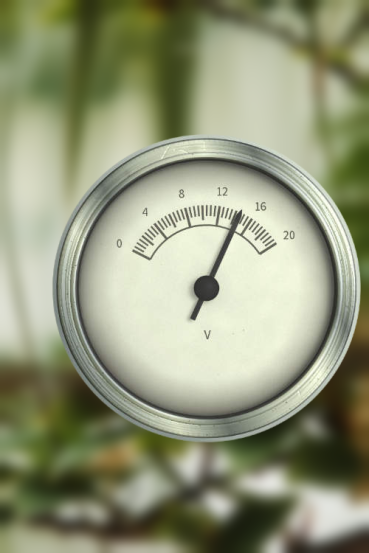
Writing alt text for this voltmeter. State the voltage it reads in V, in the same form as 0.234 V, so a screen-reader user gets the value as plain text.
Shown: 14.5 V
